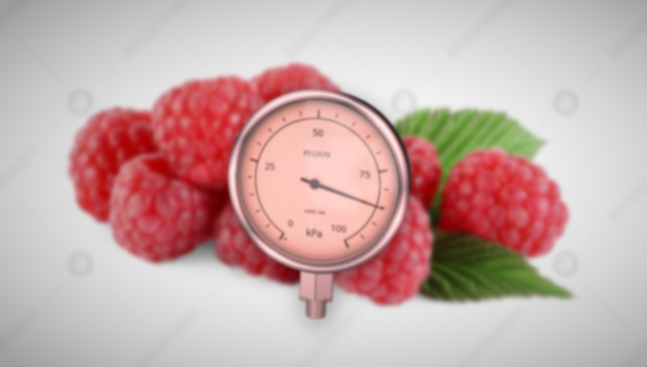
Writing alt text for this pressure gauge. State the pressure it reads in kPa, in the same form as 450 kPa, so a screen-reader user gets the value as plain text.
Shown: 85 kPa
